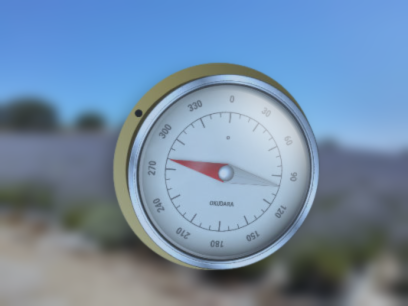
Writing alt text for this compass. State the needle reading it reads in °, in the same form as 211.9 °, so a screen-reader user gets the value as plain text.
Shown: 280 °
